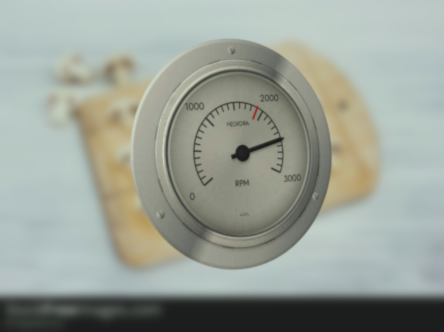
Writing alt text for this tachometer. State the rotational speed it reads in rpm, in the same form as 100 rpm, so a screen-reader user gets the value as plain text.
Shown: 2500 rpm
